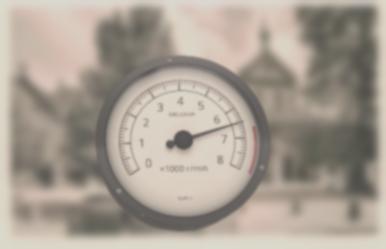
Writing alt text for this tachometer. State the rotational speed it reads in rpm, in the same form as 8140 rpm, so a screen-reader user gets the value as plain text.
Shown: 6500 rpm
